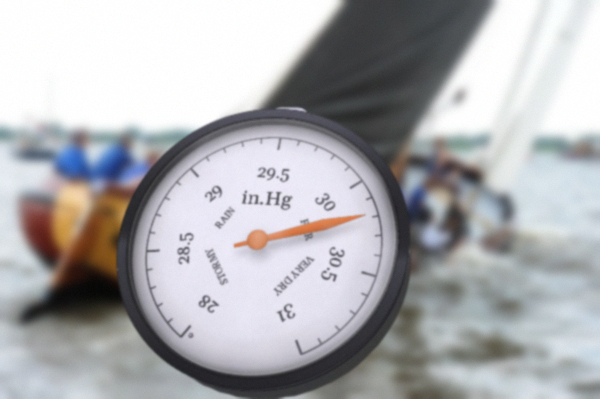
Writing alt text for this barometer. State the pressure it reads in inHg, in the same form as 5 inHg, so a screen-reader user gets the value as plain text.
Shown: 30.2 inHg
